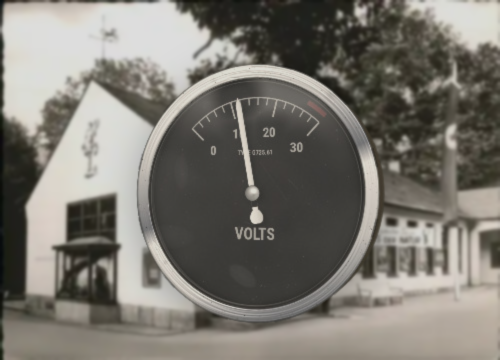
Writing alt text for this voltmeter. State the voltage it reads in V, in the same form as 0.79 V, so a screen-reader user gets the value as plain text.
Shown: 12 V
